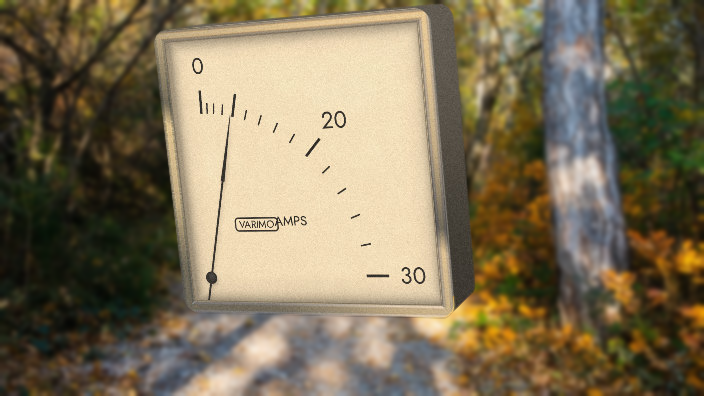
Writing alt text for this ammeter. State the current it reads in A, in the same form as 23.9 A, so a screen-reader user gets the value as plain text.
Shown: 10 A
